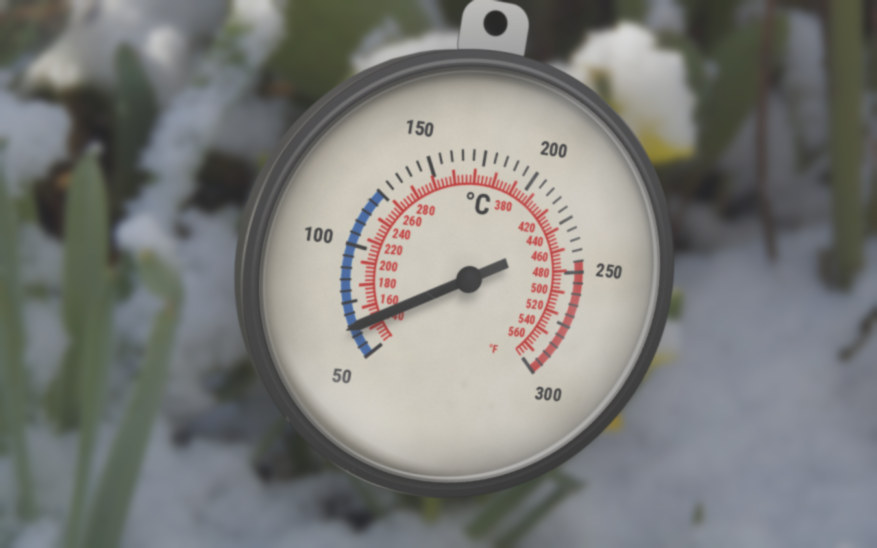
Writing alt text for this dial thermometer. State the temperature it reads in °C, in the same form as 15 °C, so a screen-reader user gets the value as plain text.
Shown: 65 °C
